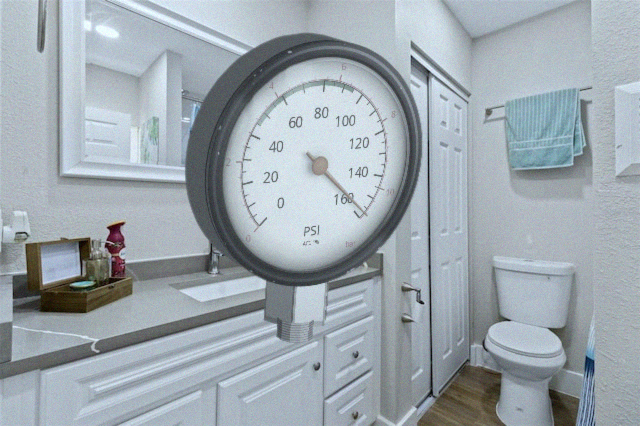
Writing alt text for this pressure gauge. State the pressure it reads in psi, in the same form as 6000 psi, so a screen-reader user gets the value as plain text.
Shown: 157.5 psi
